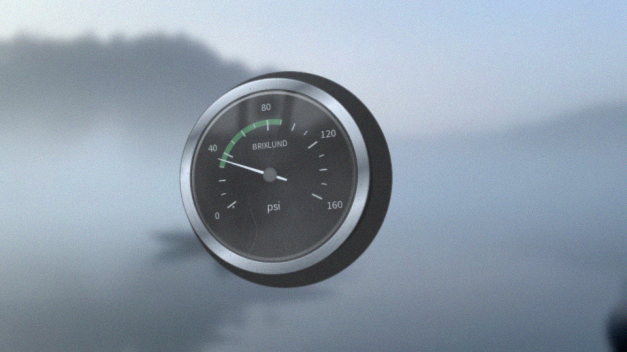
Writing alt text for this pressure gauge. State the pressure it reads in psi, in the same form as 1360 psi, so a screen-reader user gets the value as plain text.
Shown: 35 psi
